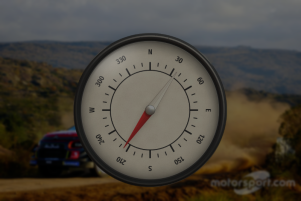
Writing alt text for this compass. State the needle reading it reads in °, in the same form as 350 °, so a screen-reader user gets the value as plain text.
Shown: 215 °
